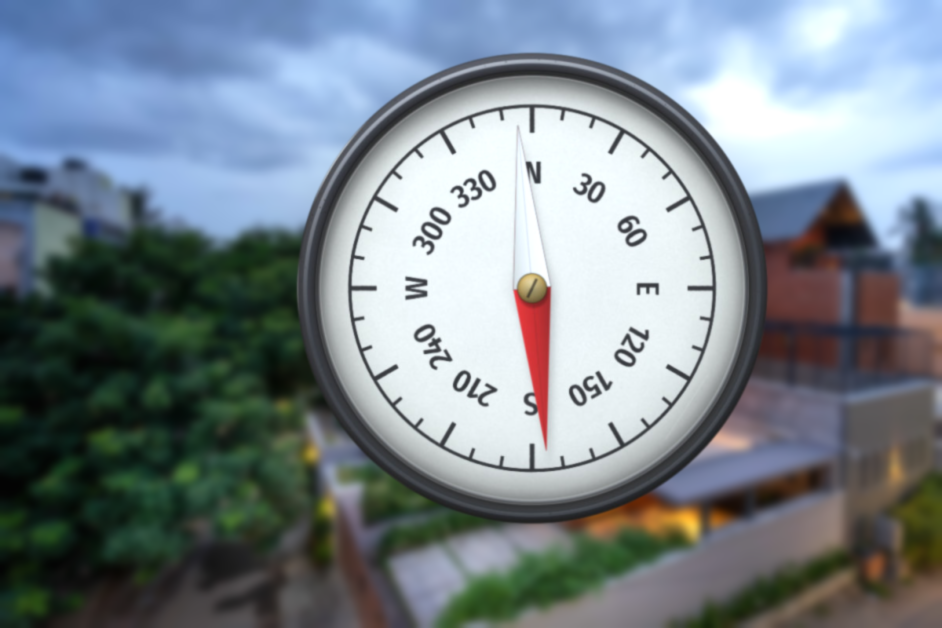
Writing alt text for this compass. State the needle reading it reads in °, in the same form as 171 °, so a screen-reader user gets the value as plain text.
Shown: 175 °
